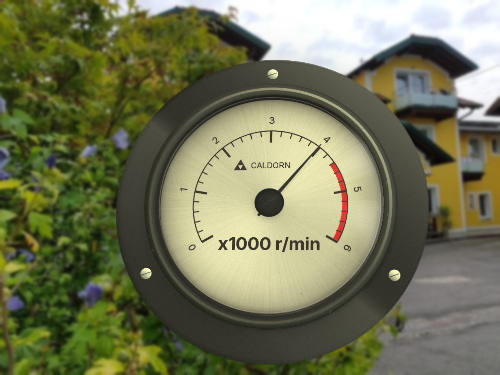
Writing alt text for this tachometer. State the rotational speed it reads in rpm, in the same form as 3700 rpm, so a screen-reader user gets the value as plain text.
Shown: 4000 rpm
